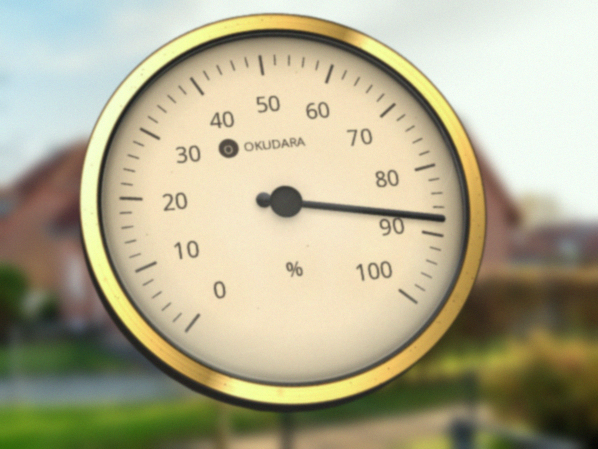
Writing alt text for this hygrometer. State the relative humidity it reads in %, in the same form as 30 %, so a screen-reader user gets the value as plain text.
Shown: 88 %
